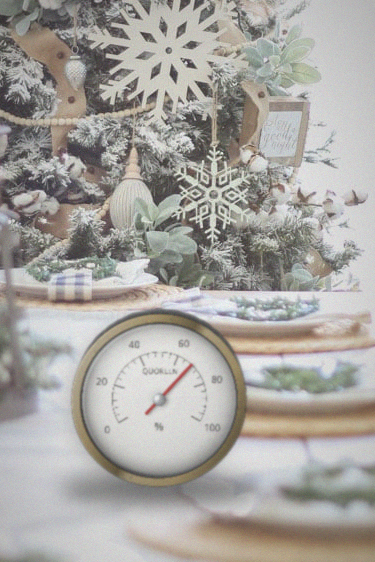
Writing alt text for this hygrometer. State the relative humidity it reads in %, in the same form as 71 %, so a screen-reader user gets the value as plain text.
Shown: 68 %
